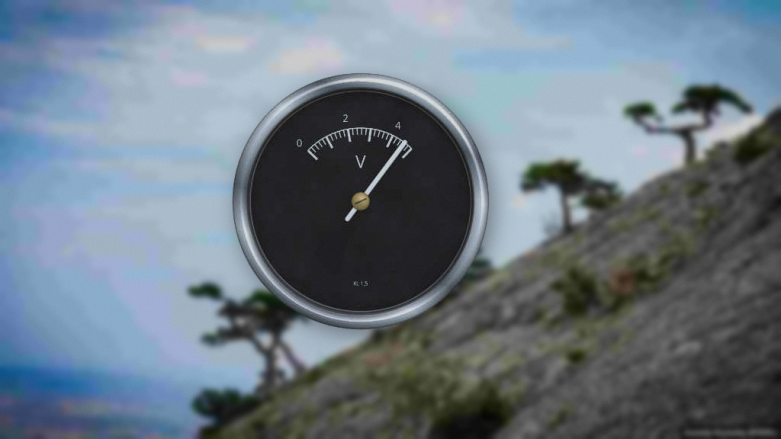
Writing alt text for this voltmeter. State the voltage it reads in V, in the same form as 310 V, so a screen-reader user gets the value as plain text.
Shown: 4.6 V
